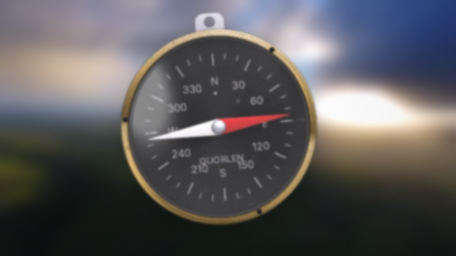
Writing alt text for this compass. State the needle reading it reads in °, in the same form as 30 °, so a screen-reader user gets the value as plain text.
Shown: 85 °
